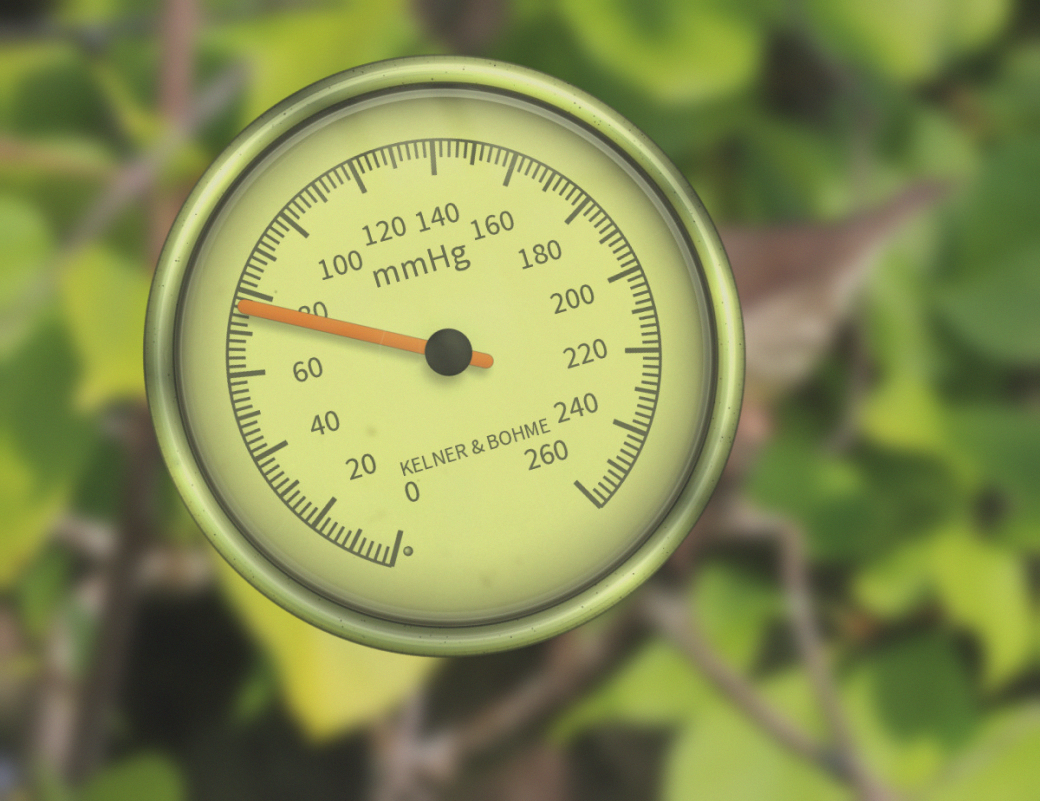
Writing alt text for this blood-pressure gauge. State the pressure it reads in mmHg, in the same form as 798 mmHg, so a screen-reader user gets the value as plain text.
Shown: 76 mmHg
